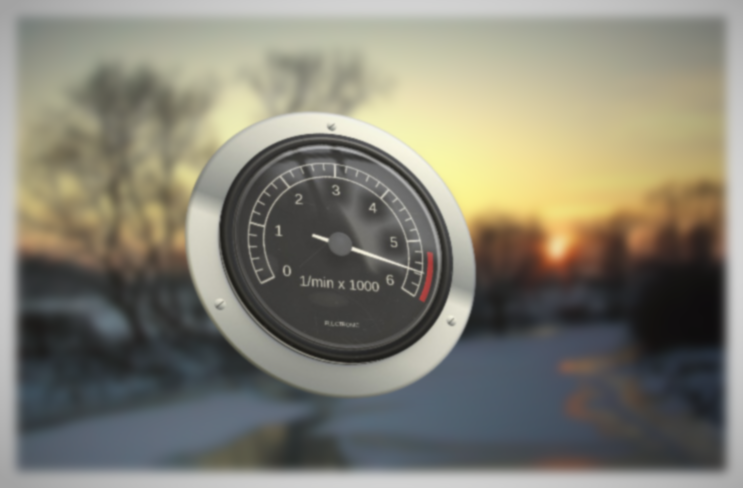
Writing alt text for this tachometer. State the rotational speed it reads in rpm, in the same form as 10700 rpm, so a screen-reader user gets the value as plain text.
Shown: 5600 rpm
